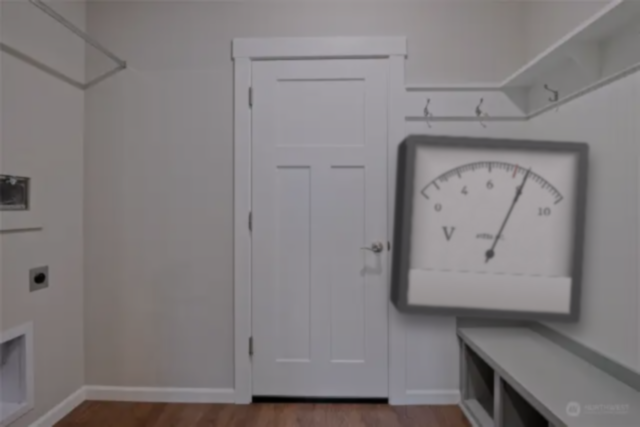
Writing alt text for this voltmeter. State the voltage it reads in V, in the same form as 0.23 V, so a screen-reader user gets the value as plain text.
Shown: 8 V
